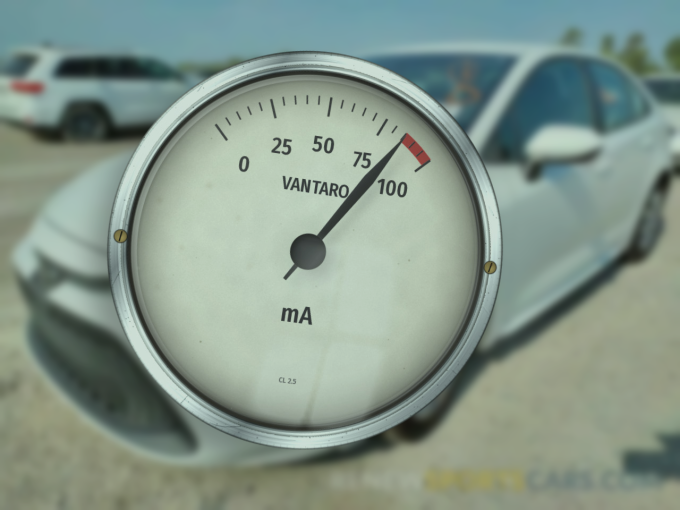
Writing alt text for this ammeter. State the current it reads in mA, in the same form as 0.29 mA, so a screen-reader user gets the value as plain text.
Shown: 85 mA
